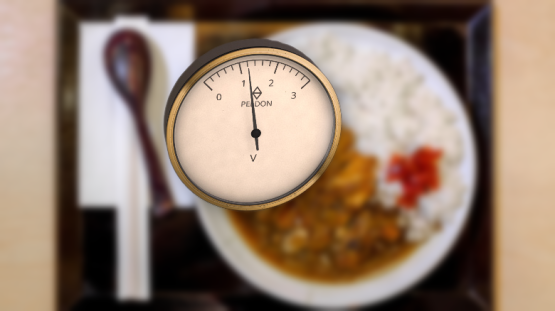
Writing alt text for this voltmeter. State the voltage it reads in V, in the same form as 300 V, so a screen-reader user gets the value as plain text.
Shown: 1.2 V
